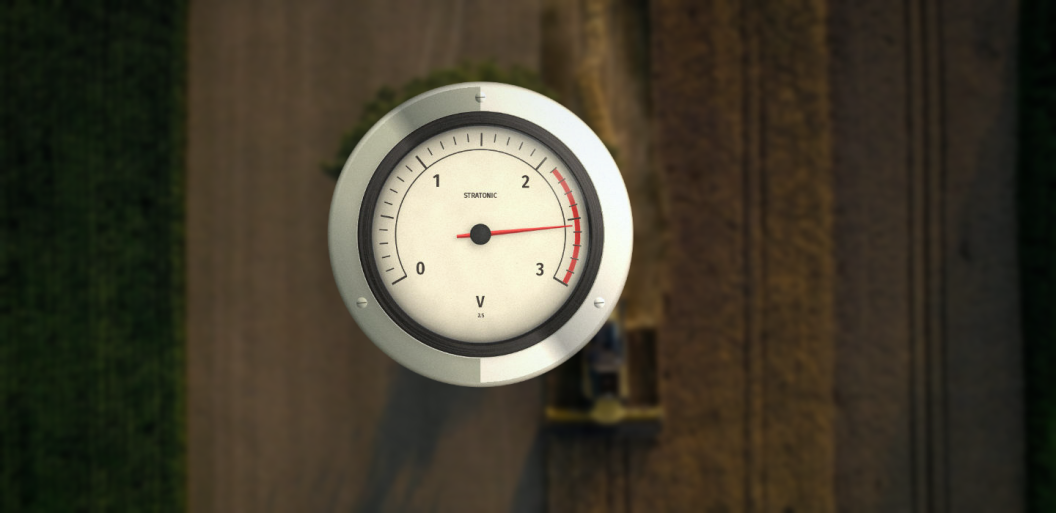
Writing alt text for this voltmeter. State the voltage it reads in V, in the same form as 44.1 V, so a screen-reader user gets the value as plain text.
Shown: 2.55 V
